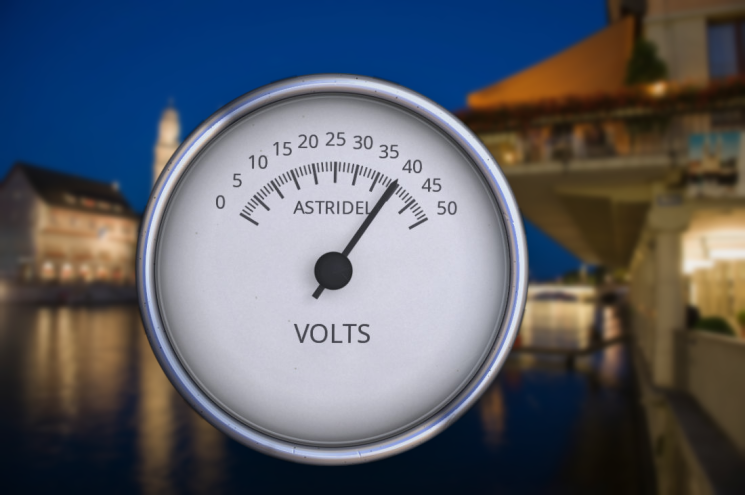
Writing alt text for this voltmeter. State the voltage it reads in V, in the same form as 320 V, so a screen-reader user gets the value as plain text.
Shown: 39 V
